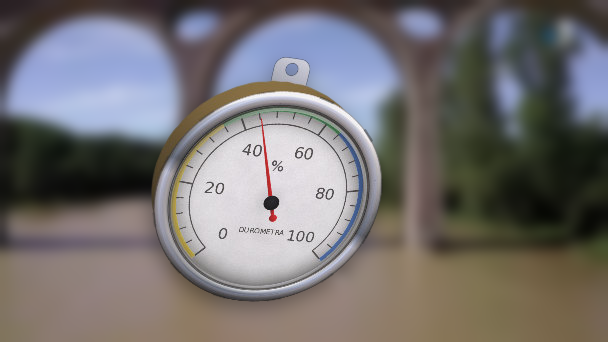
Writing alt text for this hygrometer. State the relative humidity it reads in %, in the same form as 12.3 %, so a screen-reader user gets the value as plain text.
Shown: 44 %
